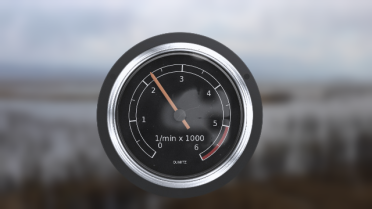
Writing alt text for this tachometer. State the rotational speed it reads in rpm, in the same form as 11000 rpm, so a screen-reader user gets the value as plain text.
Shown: 2250 rpm
